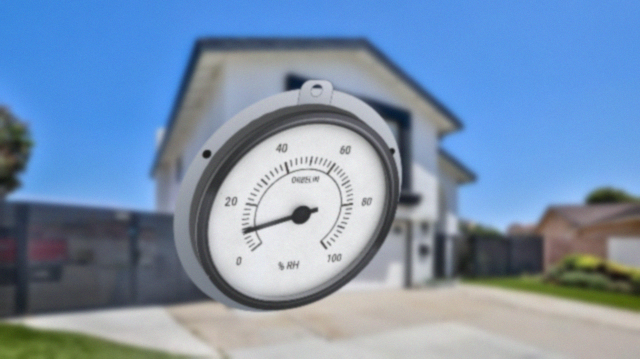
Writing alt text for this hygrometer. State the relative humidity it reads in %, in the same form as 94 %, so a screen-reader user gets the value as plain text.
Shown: 10 %
